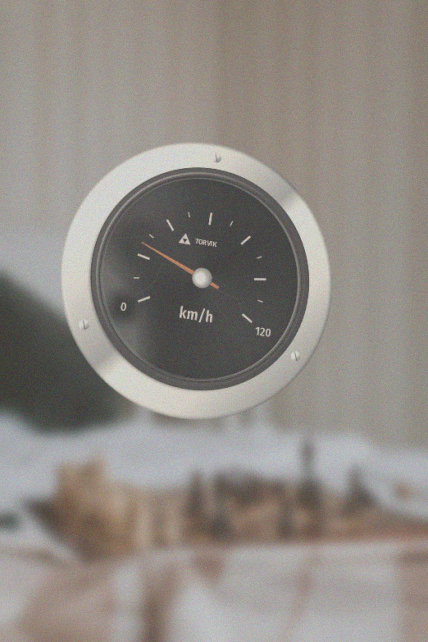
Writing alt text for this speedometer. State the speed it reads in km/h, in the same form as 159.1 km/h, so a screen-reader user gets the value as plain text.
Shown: 25 km/h
